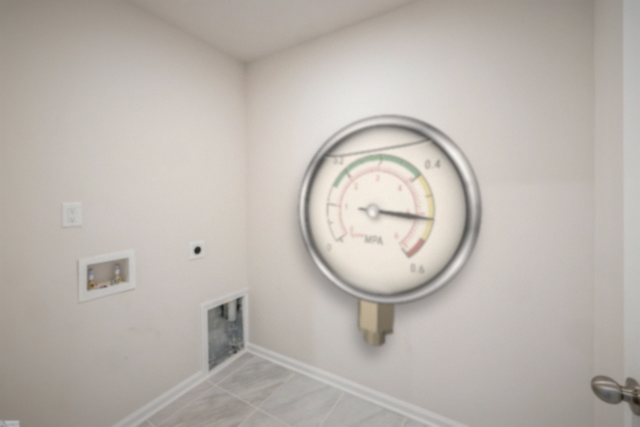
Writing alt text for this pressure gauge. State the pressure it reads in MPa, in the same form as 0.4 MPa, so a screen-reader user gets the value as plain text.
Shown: 0.5 MPa
